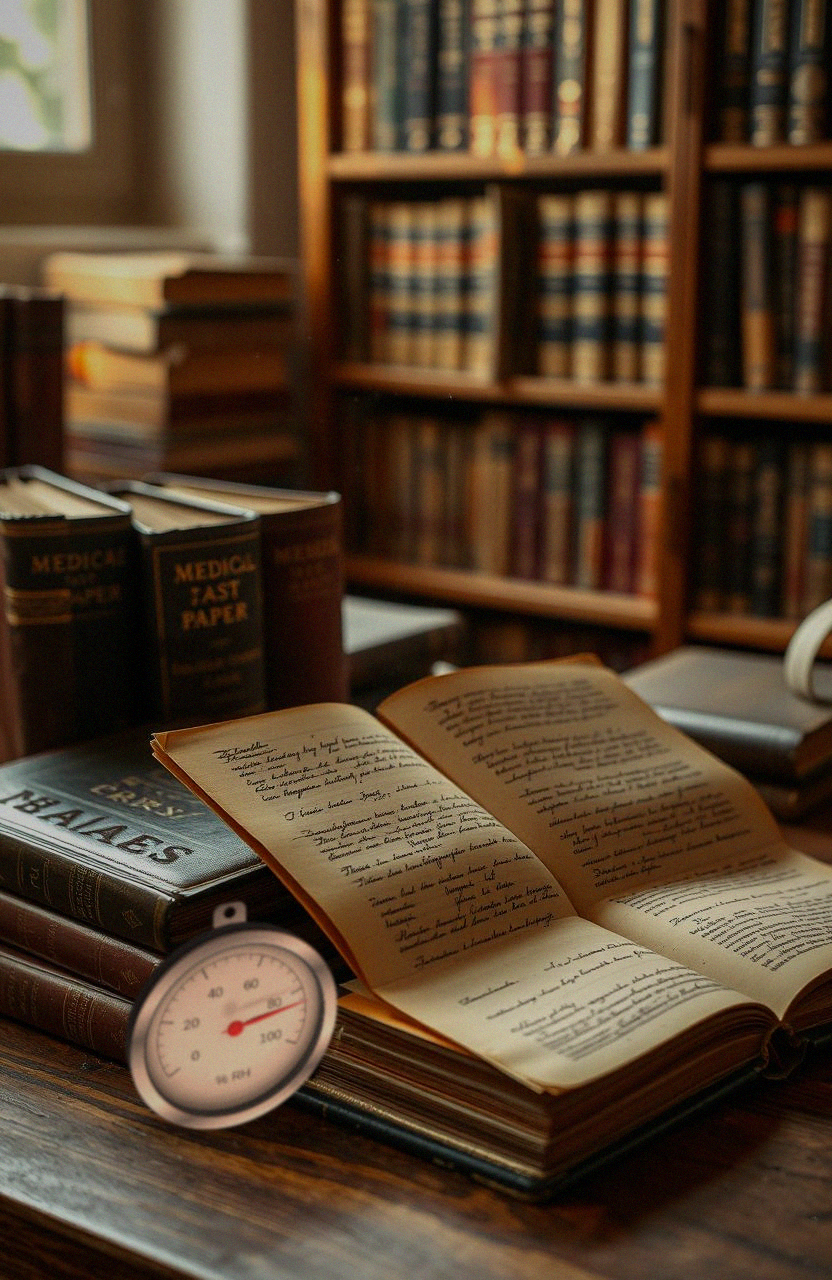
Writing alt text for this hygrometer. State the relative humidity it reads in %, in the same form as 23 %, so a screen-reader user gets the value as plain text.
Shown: 84 %
